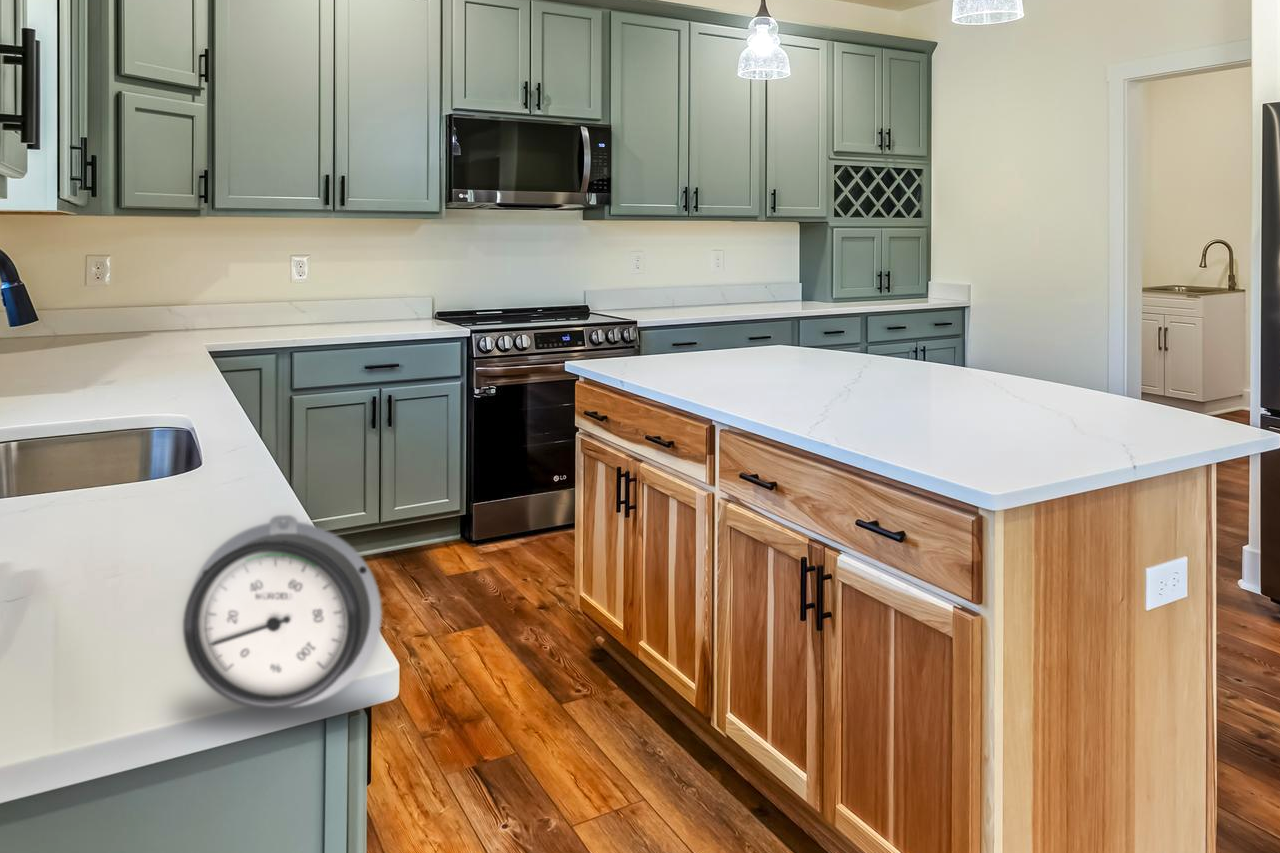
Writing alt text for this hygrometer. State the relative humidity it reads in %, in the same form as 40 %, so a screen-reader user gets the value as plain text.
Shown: 10 %
